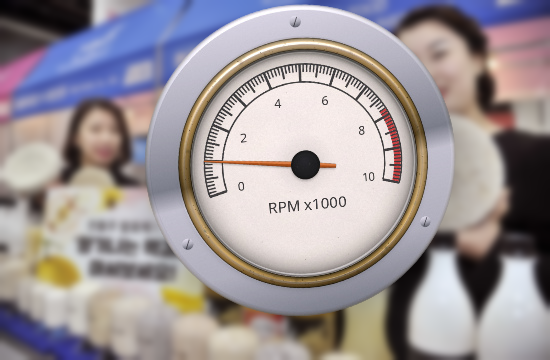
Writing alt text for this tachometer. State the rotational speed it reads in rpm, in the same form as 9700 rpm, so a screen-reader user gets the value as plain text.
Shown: 1000 rpm
